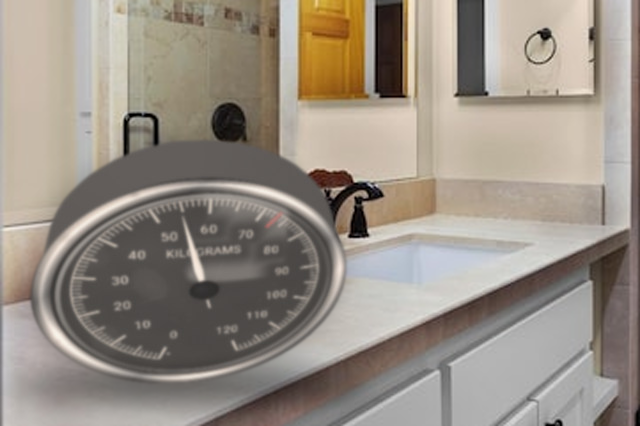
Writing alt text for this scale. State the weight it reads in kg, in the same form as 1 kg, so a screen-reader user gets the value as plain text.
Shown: 55 kg
